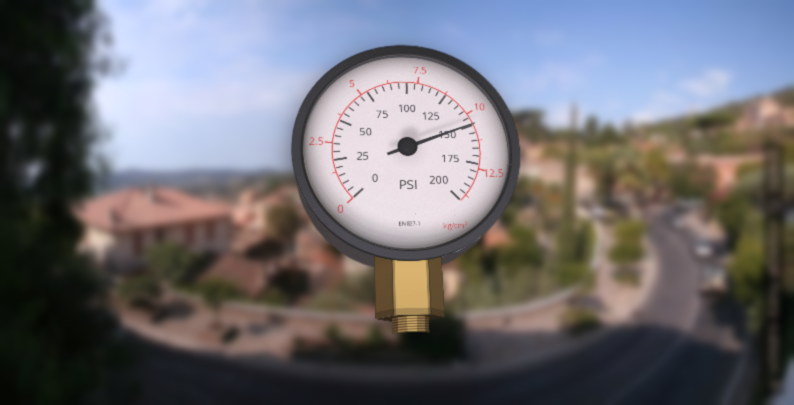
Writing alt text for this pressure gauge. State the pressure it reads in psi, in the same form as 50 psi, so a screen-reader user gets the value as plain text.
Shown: 150 psi
